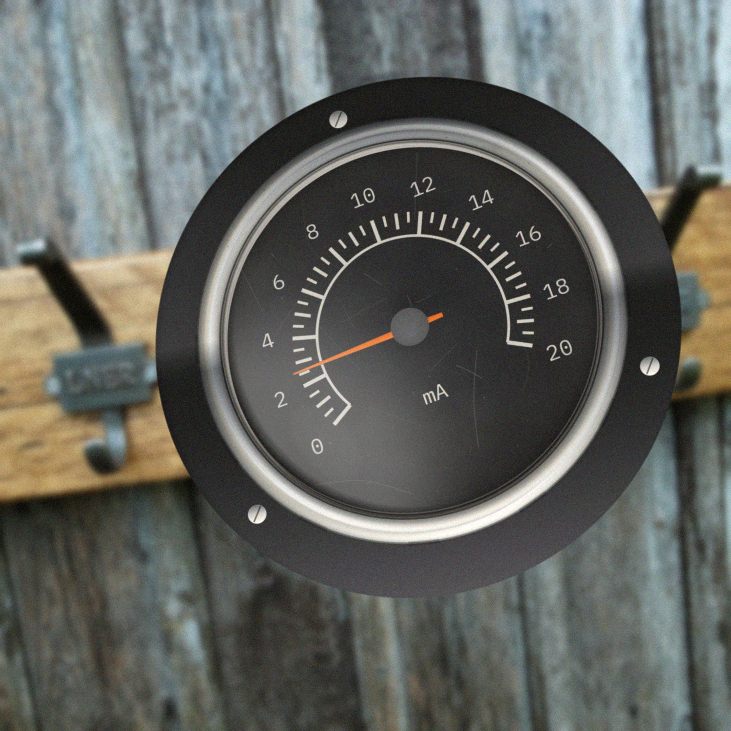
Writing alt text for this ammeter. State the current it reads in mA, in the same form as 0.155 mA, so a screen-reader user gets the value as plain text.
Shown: 2.5 mA
